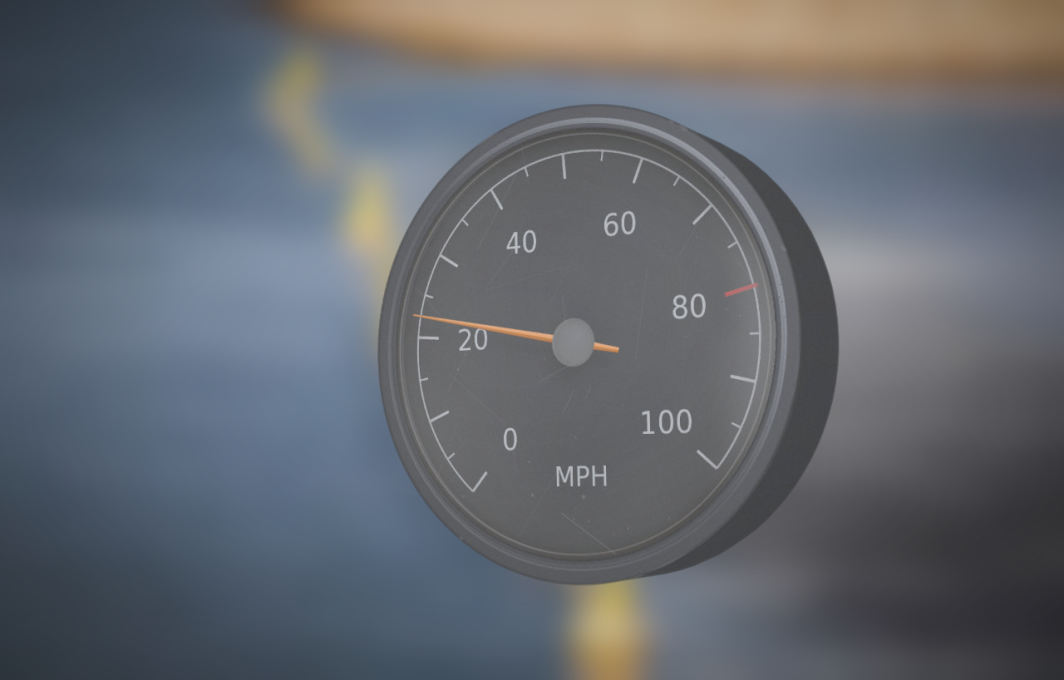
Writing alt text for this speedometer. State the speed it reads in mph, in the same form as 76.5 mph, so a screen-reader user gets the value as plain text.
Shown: 22.5 mph
